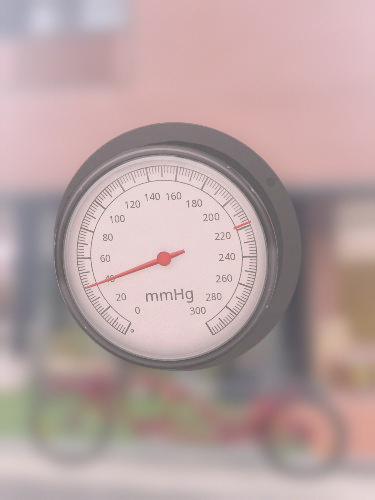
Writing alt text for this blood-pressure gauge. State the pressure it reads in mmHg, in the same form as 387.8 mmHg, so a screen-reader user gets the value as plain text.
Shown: 40 mmHg
